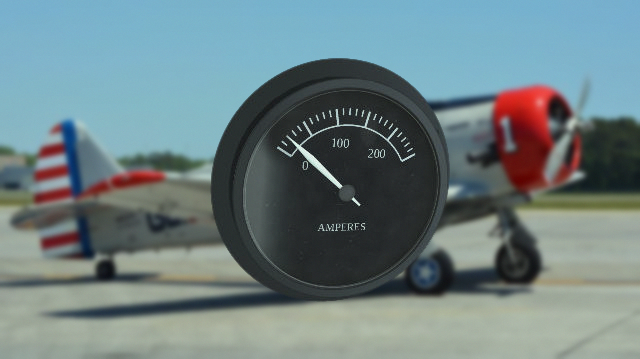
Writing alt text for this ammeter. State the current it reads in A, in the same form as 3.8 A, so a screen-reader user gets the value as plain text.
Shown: 20 A
